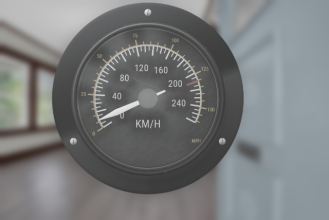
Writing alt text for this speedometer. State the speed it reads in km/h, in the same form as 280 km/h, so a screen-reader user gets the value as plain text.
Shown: 10 km/h
